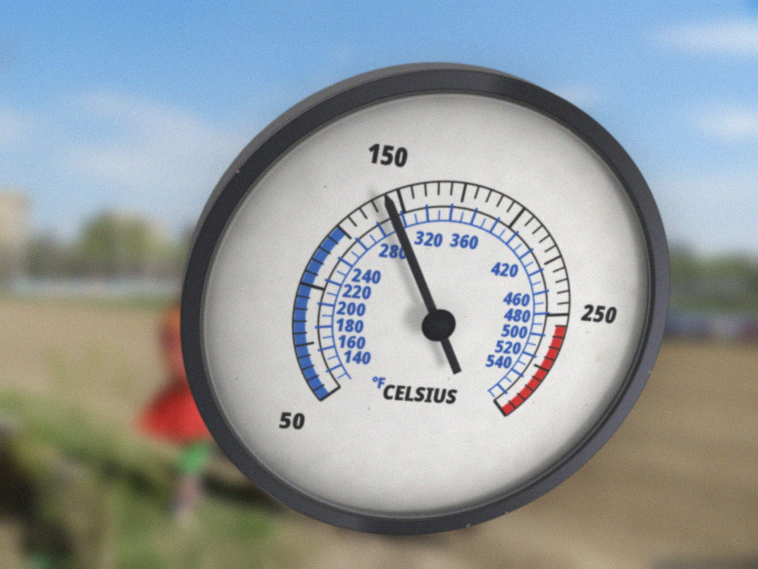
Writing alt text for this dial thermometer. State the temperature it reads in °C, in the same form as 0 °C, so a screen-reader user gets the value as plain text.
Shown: 145 °C
